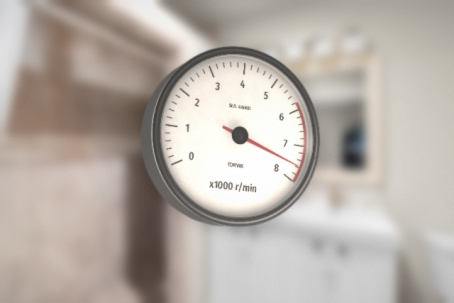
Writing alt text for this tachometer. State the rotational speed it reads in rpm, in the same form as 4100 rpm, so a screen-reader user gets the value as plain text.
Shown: 7600 rpm
